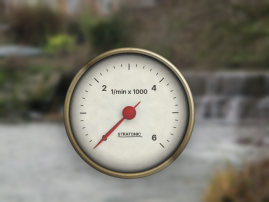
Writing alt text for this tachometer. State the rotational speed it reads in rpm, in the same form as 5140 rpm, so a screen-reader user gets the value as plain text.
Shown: 0 rpm
